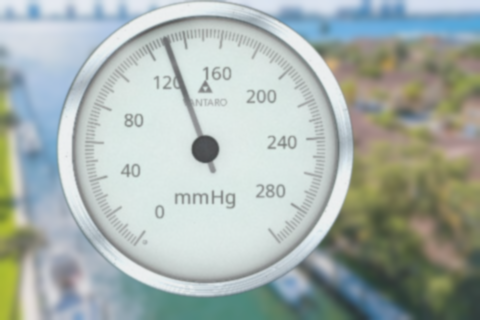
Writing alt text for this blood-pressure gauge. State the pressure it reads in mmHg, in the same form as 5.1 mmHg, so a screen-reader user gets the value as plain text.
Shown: 130 mmHg
